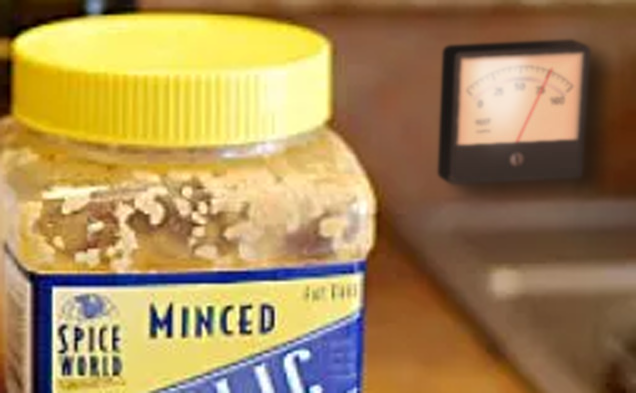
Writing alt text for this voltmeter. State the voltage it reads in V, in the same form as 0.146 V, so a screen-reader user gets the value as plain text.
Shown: 75 V
